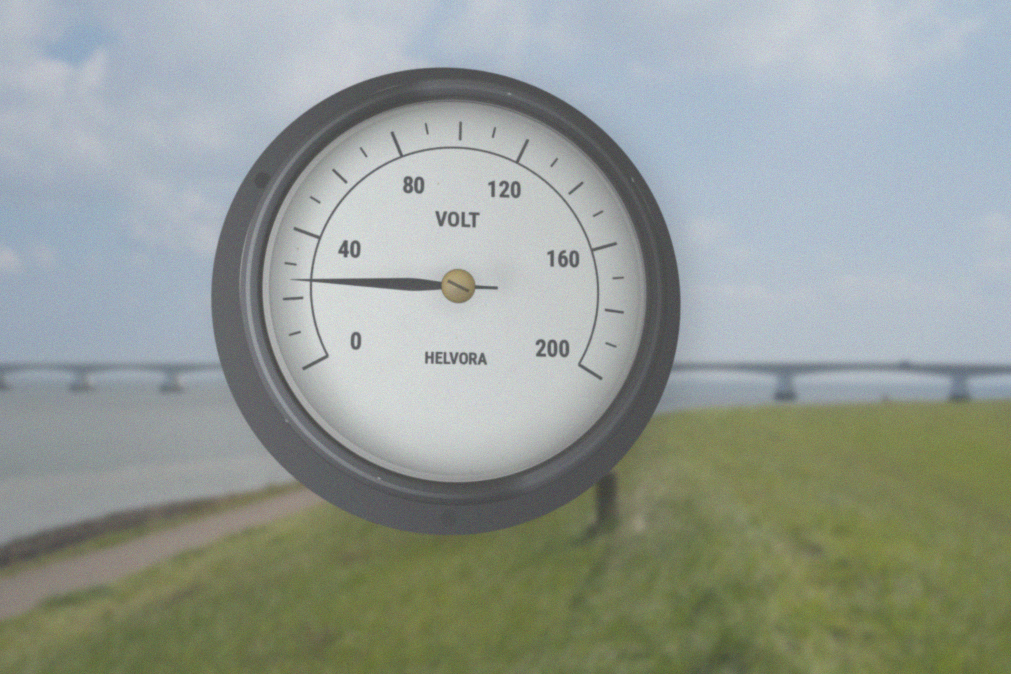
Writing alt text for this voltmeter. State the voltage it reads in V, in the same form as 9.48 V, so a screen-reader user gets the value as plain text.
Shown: 25 V
